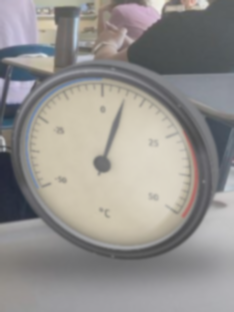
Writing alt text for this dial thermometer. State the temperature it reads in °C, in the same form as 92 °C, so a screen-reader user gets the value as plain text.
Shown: 7.5 °C
